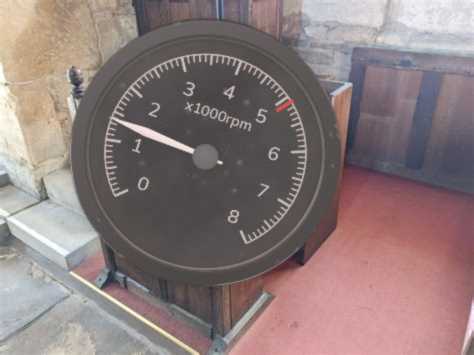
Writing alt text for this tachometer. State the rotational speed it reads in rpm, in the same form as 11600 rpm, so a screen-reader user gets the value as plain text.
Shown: 1400 rpm
